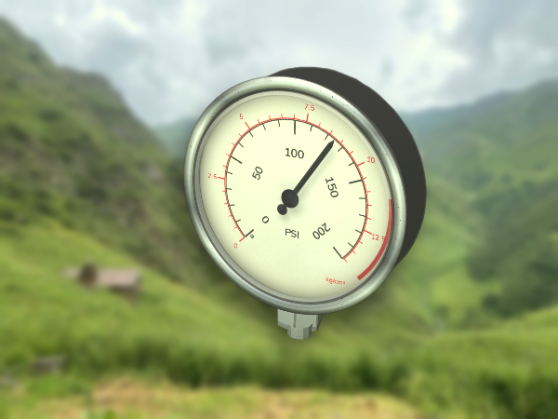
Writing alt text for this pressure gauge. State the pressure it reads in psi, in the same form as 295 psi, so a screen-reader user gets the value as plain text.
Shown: 125 psi
